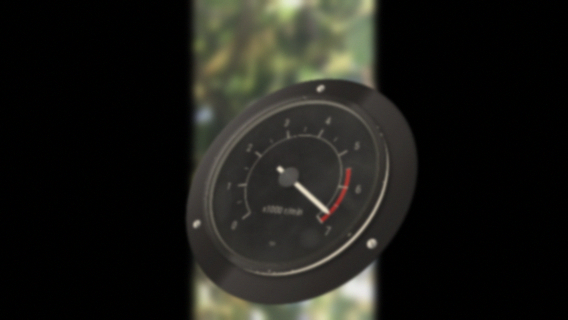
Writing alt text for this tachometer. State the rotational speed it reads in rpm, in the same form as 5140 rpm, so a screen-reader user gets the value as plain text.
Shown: 6750 rpm
